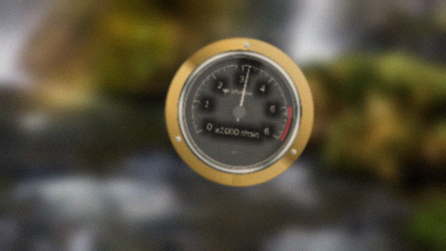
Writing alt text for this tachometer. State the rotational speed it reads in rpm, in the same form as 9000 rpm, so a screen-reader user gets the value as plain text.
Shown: 3200 rpm
